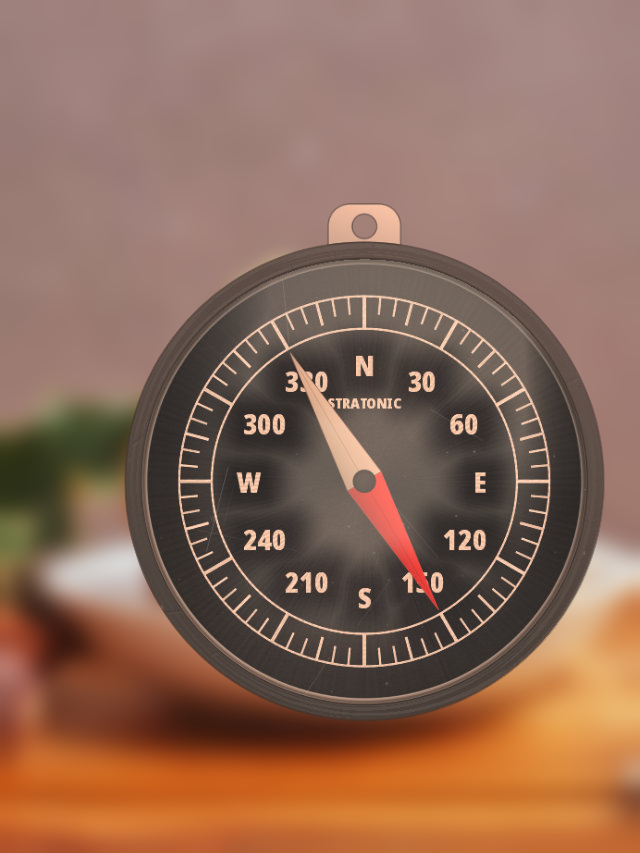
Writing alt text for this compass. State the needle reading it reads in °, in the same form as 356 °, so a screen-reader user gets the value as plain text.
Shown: 150 °
